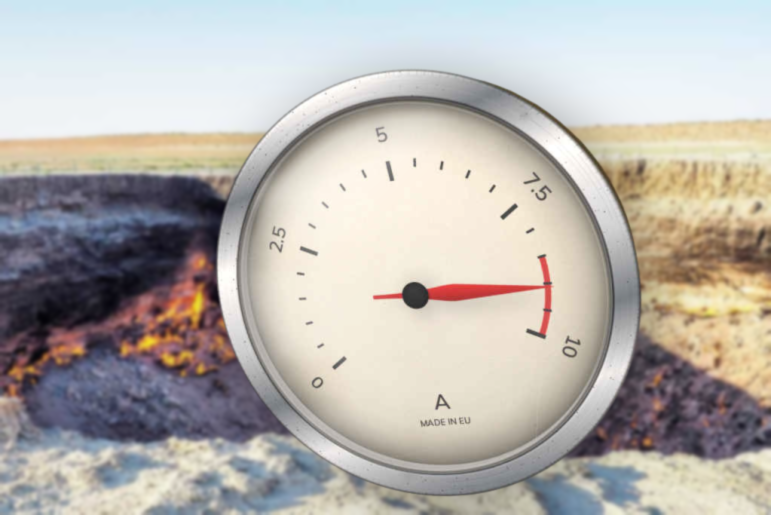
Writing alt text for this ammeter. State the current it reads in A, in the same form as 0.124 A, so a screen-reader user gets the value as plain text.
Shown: 9 A
